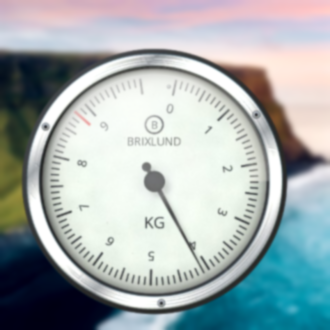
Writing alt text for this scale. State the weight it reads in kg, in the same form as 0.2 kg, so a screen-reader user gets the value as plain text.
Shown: 4.1 kg
